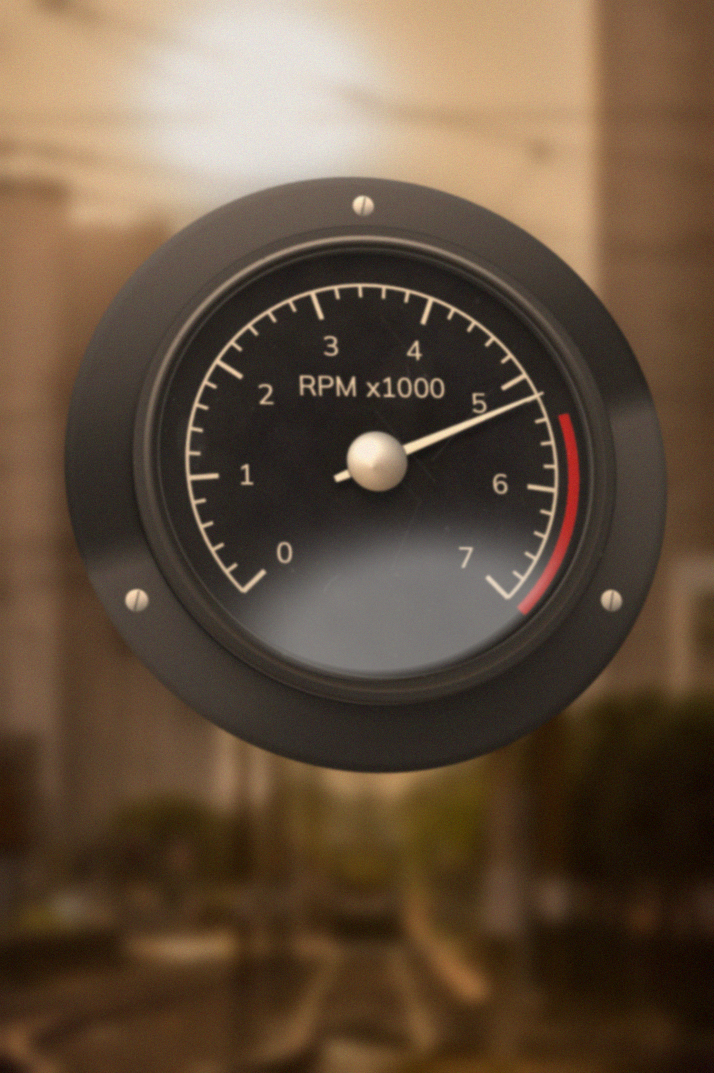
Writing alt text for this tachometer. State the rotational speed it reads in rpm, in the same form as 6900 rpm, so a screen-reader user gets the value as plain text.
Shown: 5200 rpm
